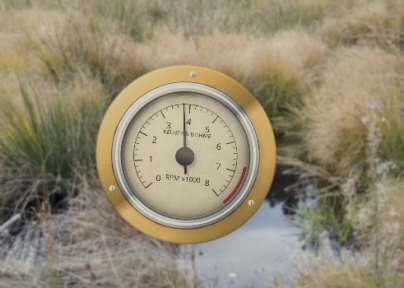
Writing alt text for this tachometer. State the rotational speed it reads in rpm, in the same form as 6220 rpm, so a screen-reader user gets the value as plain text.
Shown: 3800 rpm
